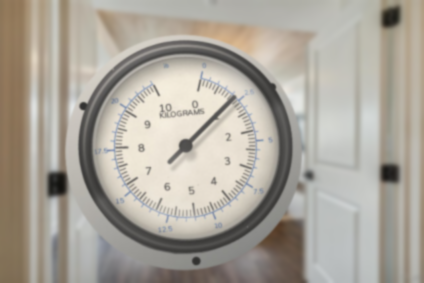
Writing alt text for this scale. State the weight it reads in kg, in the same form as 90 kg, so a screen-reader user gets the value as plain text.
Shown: 1 kg
